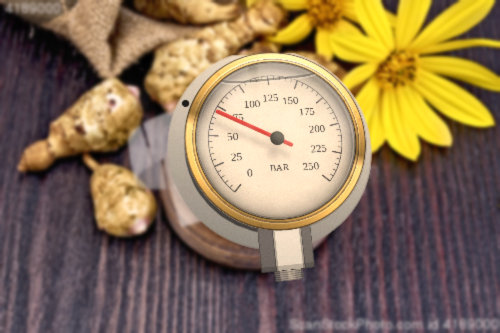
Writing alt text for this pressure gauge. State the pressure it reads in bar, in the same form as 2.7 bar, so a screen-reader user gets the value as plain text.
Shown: 70 bar
